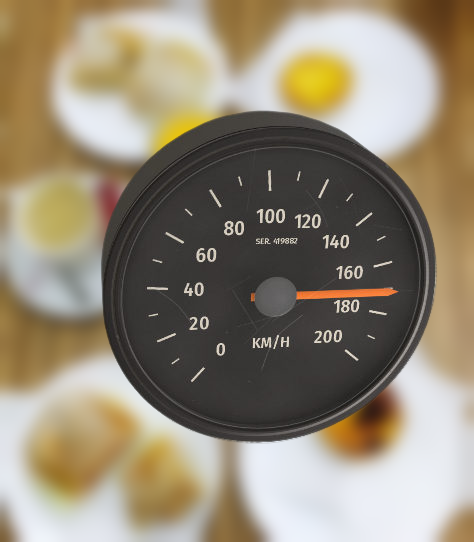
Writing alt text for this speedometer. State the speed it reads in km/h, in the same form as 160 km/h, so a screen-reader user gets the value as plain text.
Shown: 170 km/h
